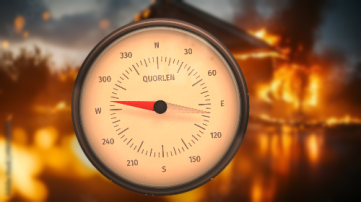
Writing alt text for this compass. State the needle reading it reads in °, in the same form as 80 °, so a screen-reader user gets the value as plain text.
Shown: 280 °
